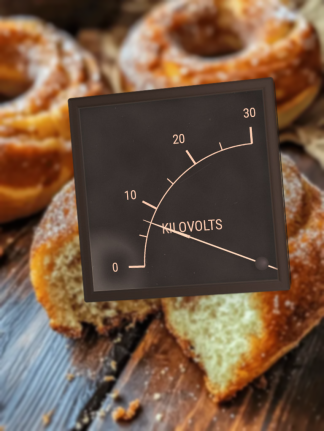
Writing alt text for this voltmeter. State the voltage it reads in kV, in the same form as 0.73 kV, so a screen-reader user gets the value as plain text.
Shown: 7.5 kV
